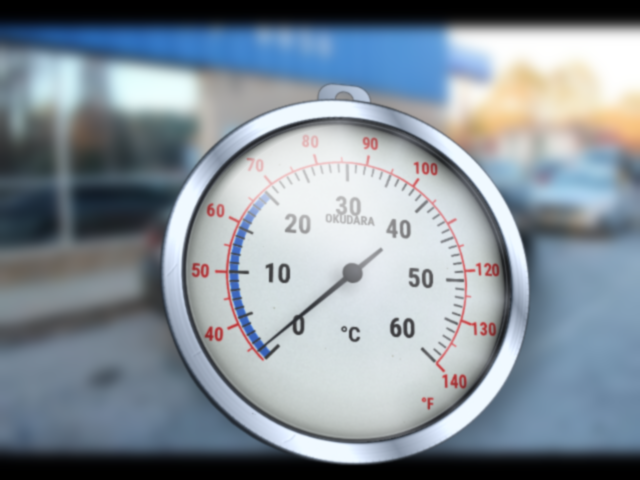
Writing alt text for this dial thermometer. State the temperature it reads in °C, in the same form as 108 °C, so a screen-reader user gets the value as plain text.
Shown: 1 °C
